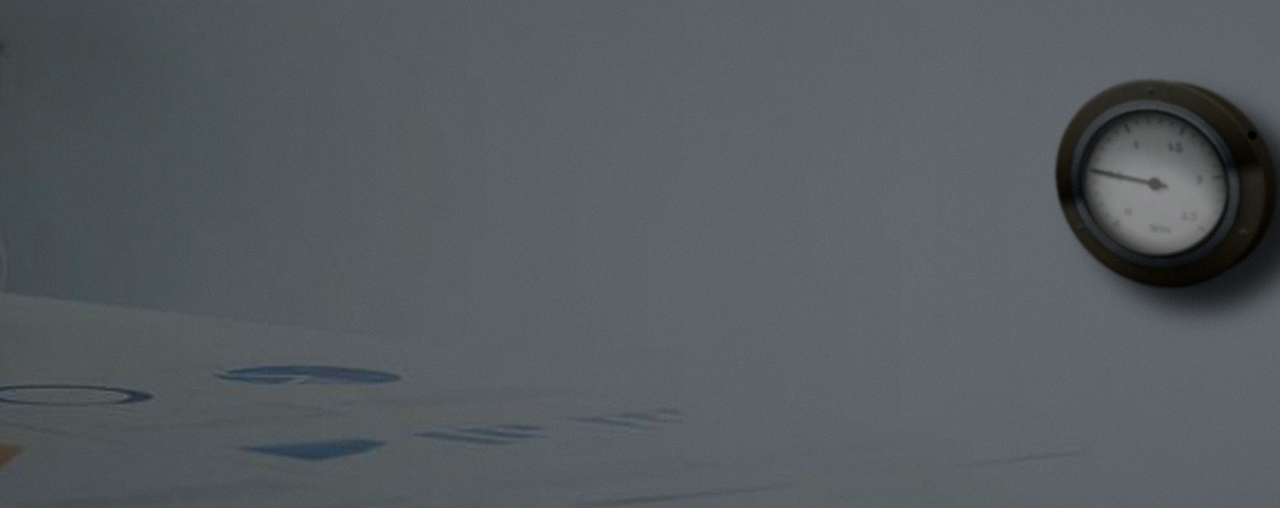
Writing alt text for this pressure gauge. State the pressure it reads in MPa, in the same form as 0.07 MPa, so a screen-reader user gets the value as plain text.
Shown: 0.5 MPa
